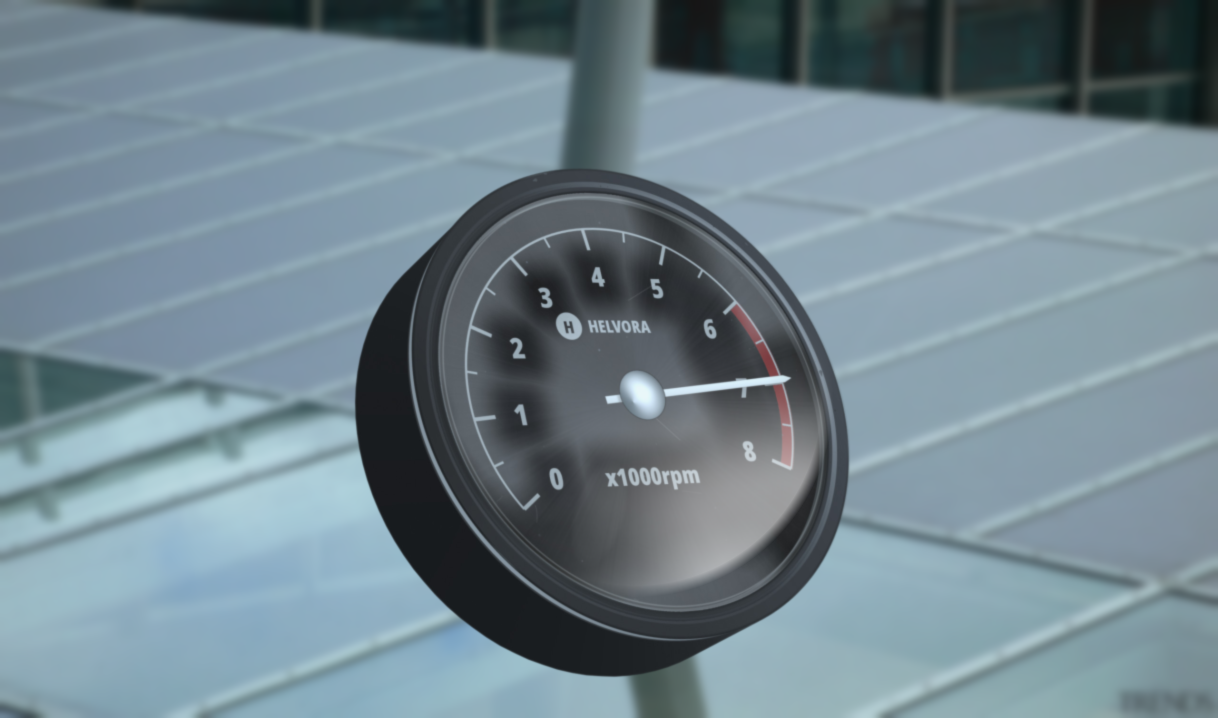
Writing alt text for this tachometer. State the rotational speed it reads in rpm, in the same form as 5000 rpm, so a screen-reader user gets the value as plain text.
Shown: 7000 rpm
